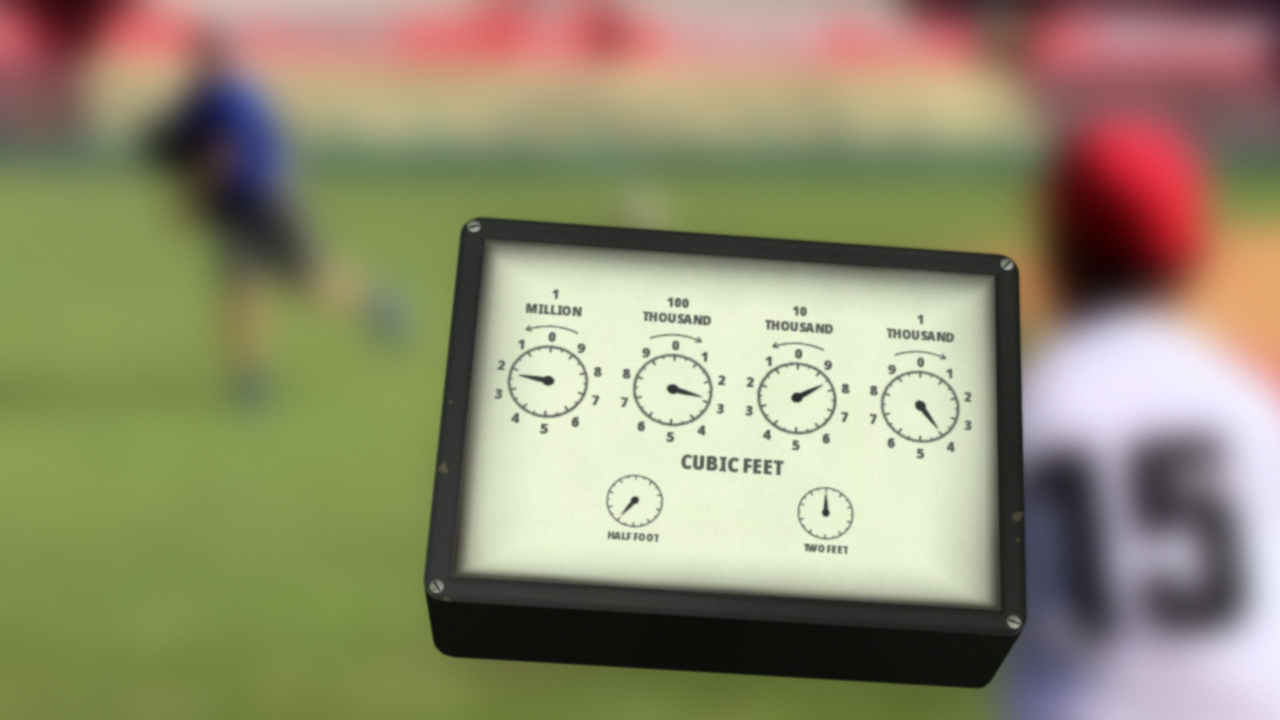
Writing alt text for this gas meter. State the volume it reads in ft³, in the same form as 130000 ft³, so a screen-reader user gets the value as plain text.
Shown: 228400 ft³
